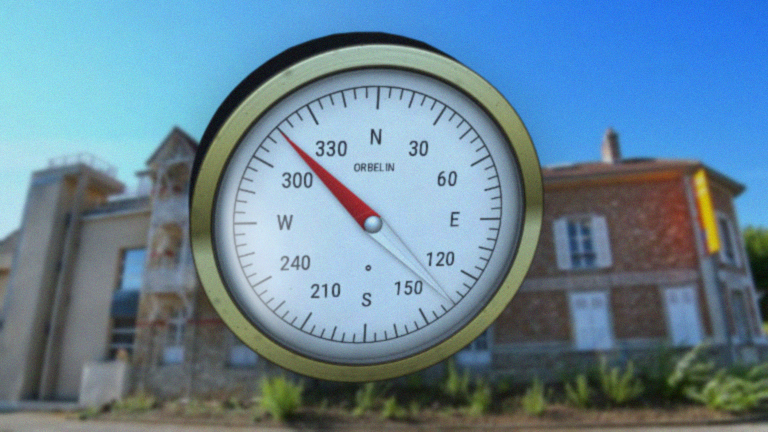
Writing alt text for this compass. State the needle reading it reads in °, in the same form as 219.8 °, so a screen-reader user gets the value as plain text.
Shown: 315 °
